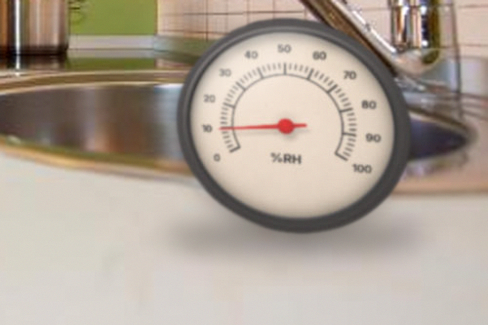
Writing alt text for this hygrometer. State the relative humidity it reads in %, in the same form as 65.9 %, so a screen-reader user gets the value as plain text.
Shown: 10 %
